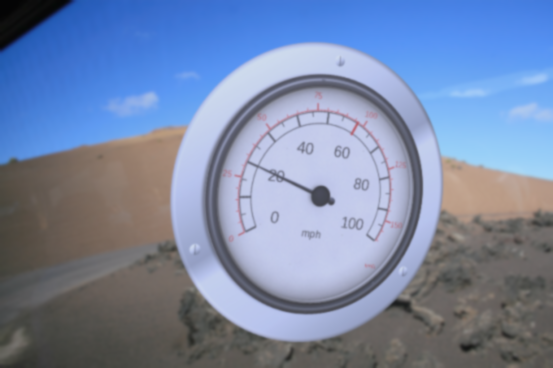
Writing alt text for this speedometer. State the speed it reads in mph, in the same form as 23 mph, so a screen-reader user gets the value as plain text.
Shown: 20 mph
